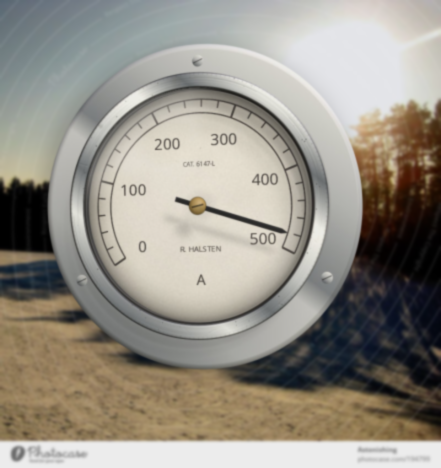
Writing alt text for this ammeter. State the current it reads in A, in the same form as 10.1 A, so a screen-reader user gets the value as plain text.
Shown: 480 A
